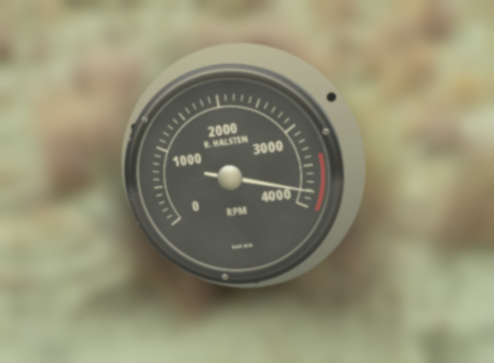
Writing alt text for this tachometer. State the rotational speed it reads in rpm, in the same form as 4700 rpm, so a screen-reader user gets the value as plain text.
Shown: 3800 rpm
